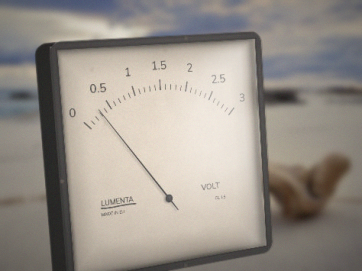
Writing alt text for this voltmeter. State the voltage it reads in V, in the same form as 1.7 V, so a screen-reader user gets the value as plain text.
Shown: 0.3 V
